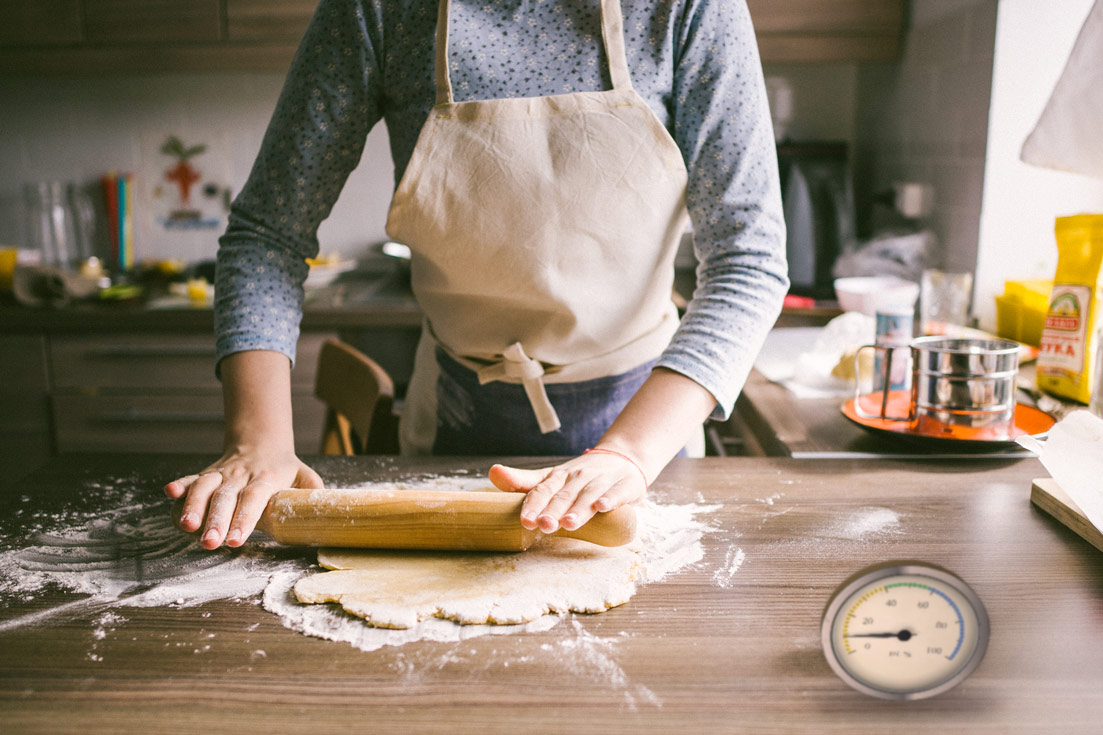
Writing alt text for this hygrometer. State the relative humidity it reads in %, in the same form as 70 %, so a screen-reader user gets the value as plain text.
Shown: 10 %
